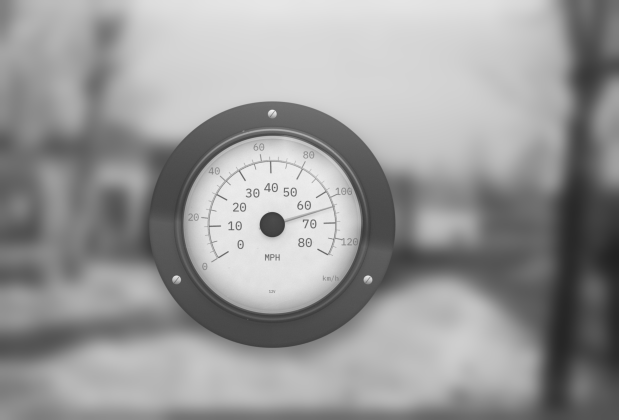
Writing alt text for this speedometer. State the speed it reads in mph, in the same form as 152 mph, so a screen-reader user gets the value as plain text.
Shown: 65 mph
